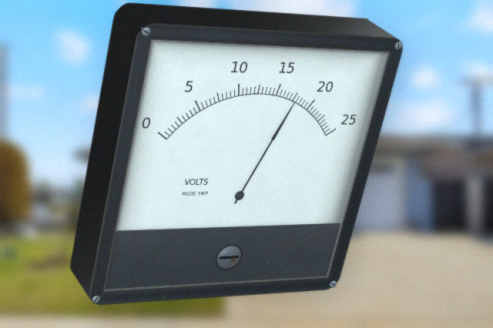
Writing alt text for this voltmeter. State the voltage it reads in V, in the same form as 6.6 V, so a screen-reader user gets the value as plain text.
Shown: 17.5 V
